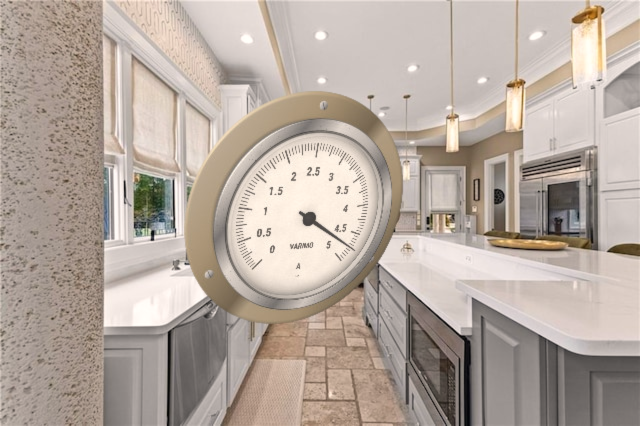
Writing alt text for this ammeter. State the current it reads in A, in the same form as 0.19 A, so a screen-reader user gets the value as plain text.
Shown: 4.75 A
